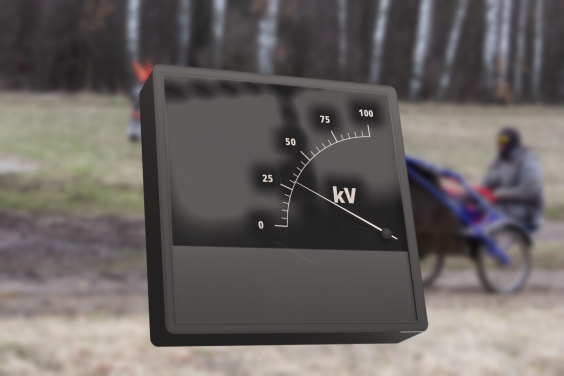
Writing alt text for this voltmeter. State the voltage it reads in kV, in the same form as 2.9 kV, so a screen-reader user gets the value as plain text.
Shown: 30 kV
